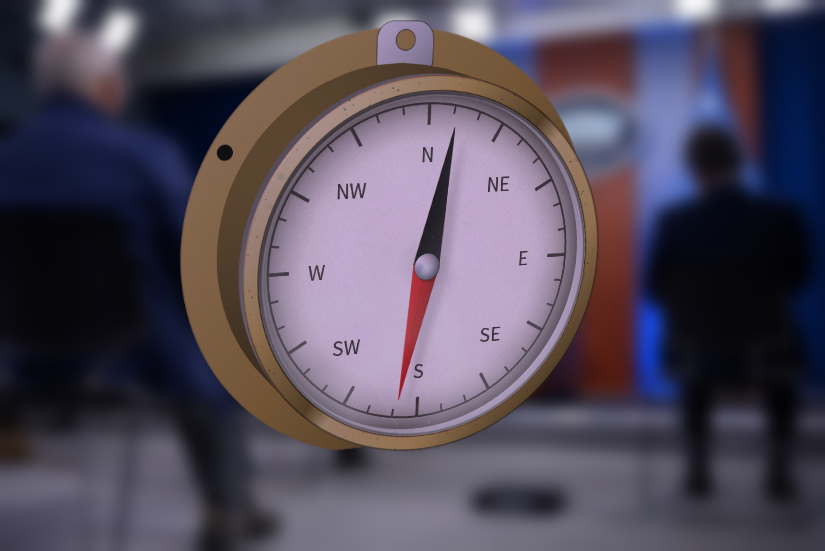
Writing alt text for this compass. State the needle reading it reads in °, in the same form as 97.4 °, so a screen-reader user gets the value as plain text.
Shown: 190 °
